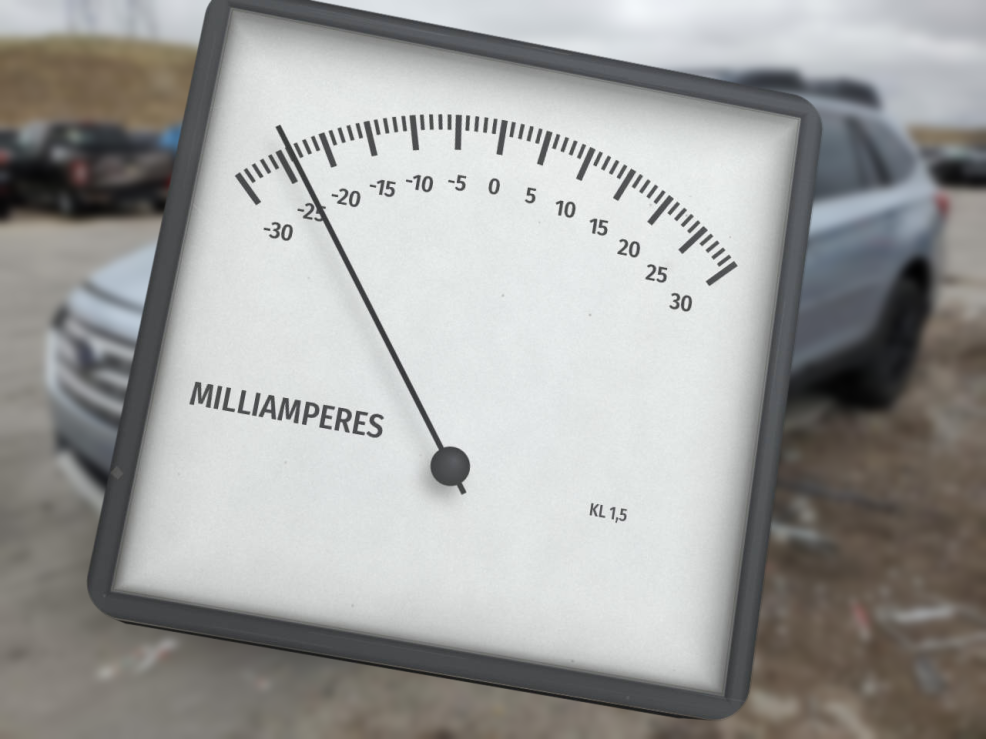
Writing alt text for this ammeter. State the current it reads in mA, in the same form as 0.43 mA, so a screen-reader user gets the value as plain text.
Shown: -24 mA
